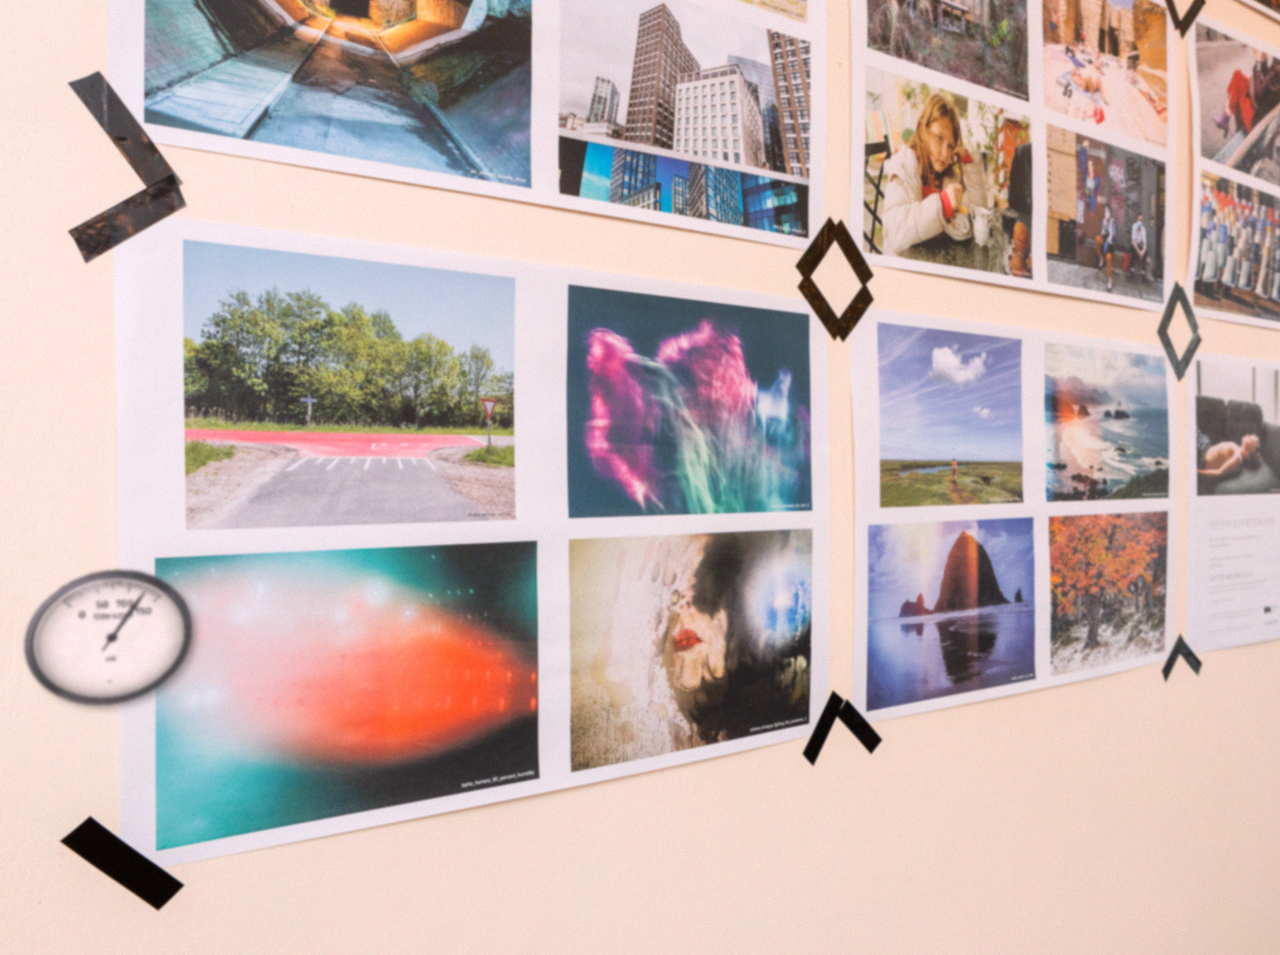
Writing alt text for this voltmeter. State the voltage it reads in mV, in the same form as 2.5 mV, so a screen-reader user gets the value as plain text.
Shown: 125 mV
